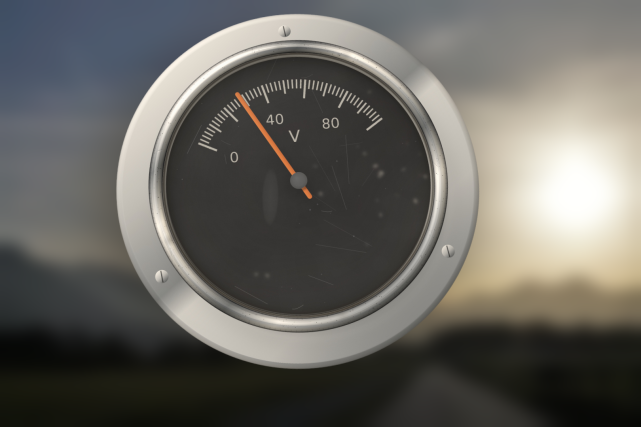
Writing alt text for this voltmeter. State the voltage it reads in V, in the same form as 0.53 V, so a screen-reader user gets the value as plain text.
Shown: 28 V
